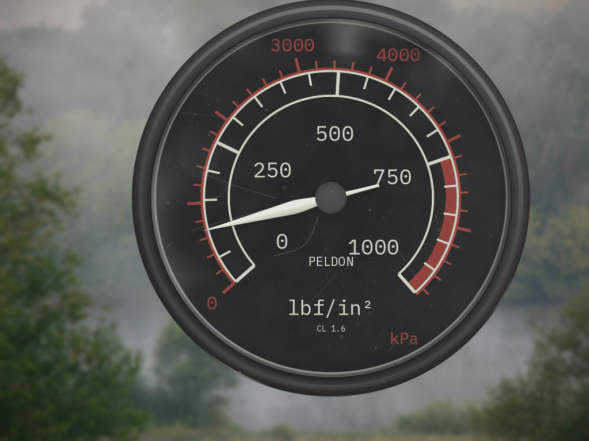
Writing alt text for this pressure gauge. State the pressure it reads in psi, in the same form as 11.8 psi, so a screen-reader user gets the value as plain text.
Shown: 100 psi
